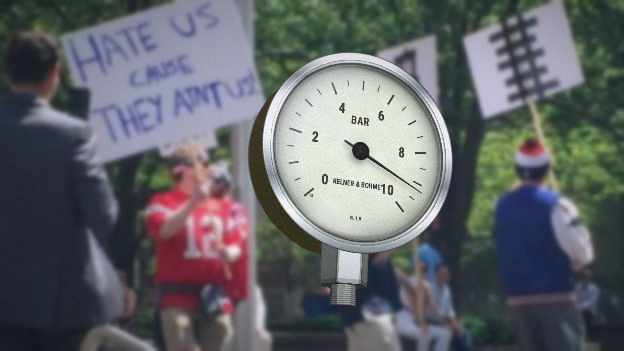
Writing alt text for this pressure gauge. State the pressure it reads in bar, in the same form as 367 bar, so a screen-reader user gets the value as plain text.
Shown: 9.25 bar
